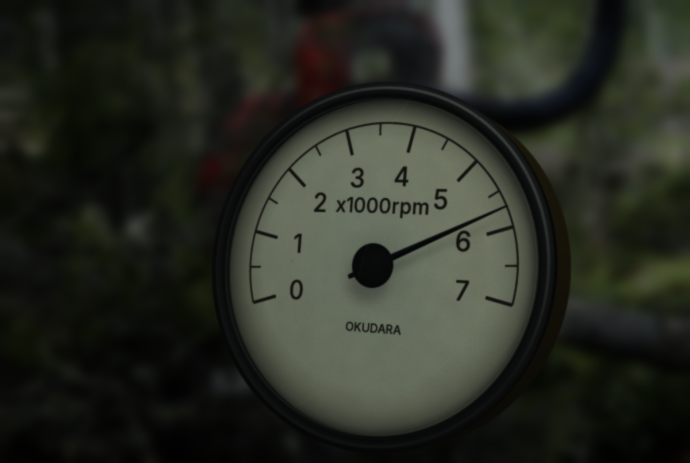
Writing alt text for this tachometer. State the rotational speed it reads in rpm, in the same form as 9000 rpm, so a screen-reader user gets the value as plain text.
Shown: 5750 rpm
